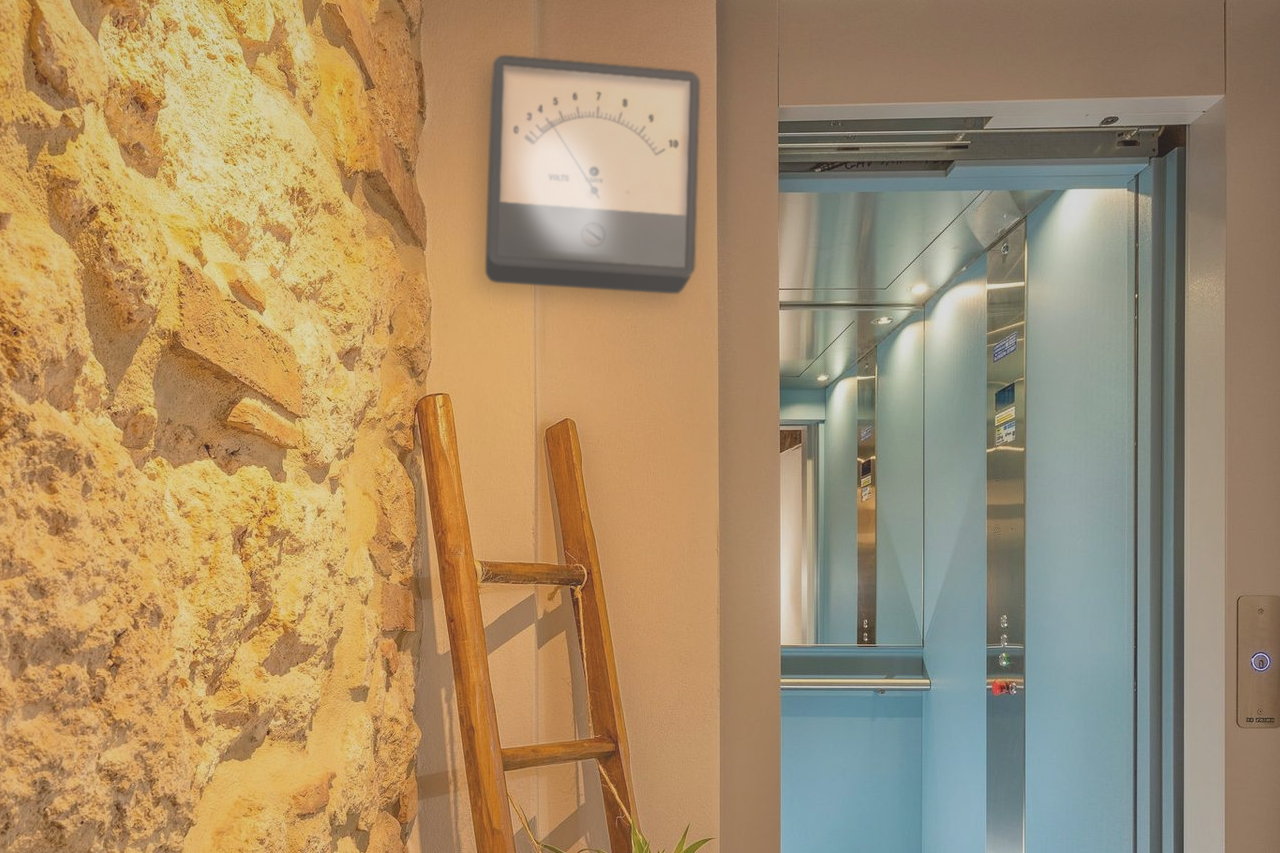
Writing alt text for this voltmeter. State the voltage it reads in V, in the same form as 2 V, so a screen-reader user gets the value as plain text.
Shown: 4 V
